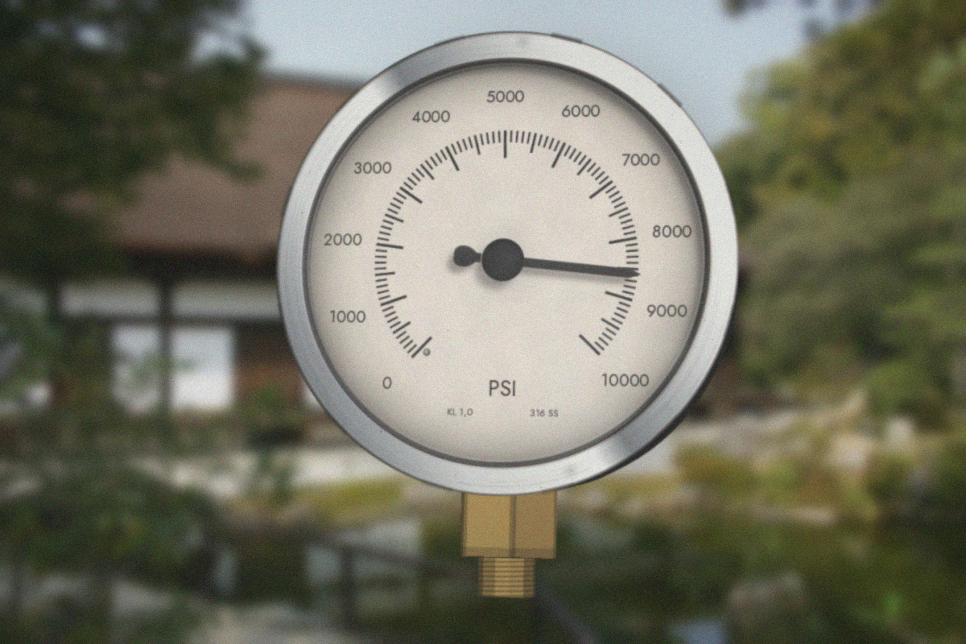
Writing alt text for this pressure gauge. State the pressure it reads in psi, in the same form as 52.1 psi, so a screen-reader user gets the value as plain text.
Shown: 8600 psi
